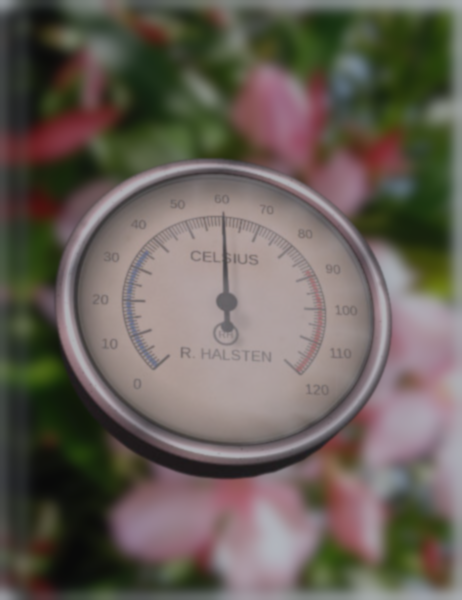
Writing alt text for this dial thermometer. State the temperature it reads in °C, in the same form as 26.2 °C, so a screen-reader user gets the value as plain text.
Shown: 60 °C
